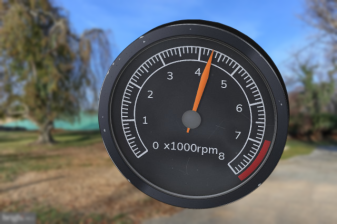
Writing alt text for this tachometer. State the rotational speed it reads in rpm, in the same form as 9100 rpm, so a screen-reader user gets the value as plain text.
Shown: 4300 rpm
